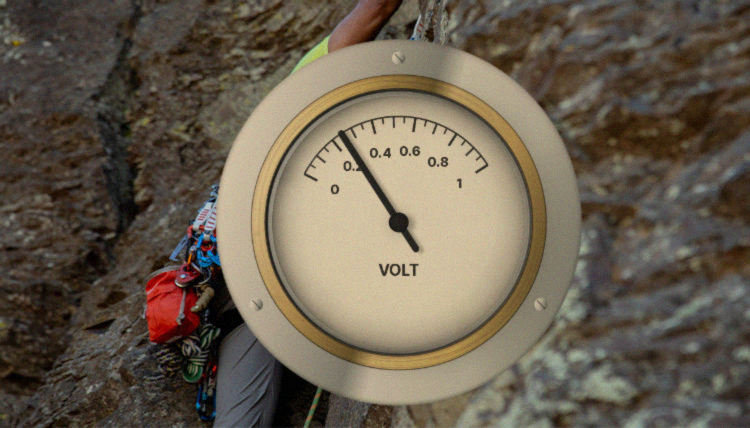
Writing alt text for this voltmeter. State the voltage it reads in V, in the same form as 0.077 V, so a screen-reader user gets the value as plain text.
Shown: 0.25 V
